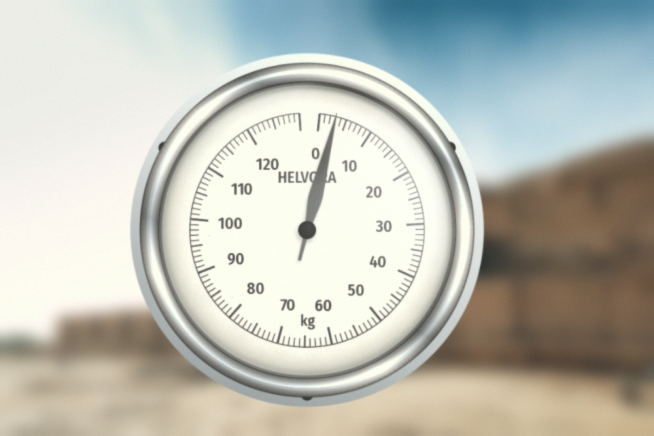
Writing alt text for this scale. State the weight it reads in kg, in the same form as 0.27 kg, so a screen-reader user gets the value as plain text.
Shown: 3 kg
